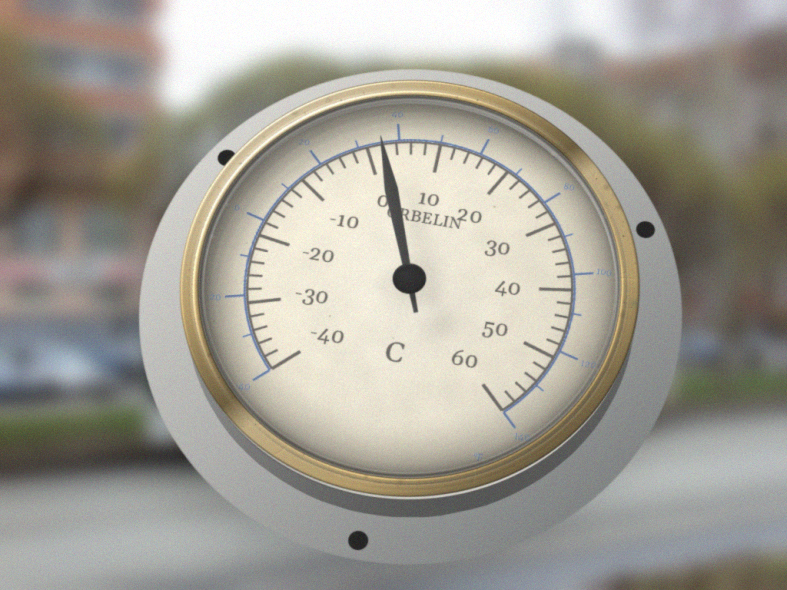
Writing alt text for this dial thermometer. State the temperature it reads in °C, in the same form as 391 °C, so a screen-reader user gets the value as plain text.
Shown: 2 °C
